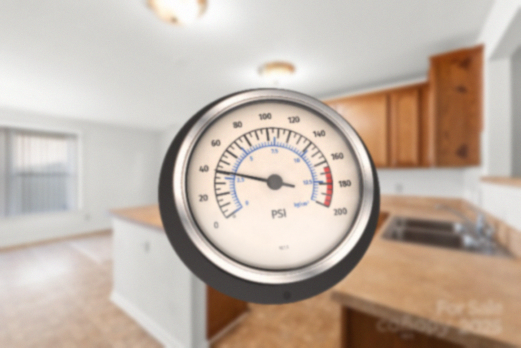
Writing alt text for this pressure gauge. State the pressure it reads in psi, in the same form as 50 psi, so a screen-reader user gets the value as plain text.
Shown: 40 psi
